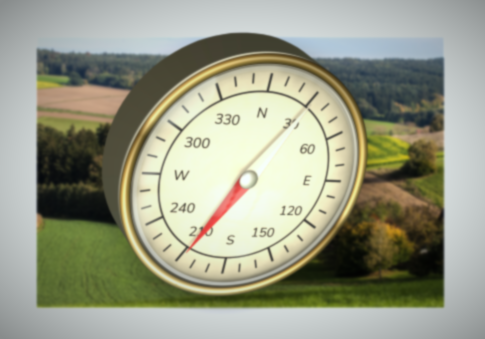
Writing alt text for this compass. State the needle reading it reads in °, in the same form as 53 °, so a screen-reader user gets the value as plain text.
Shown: 210 °
